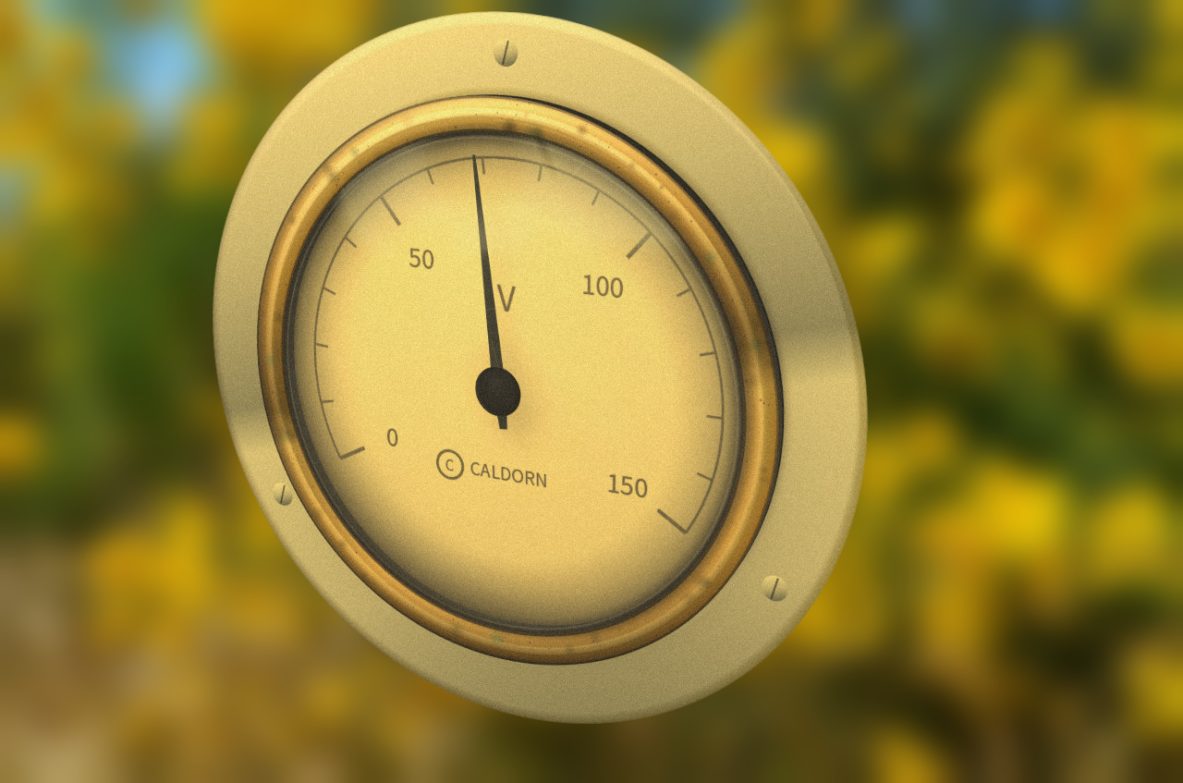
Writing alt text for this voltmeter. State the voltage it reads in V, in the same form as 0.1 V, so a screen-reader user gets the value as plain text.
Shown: 70 V
